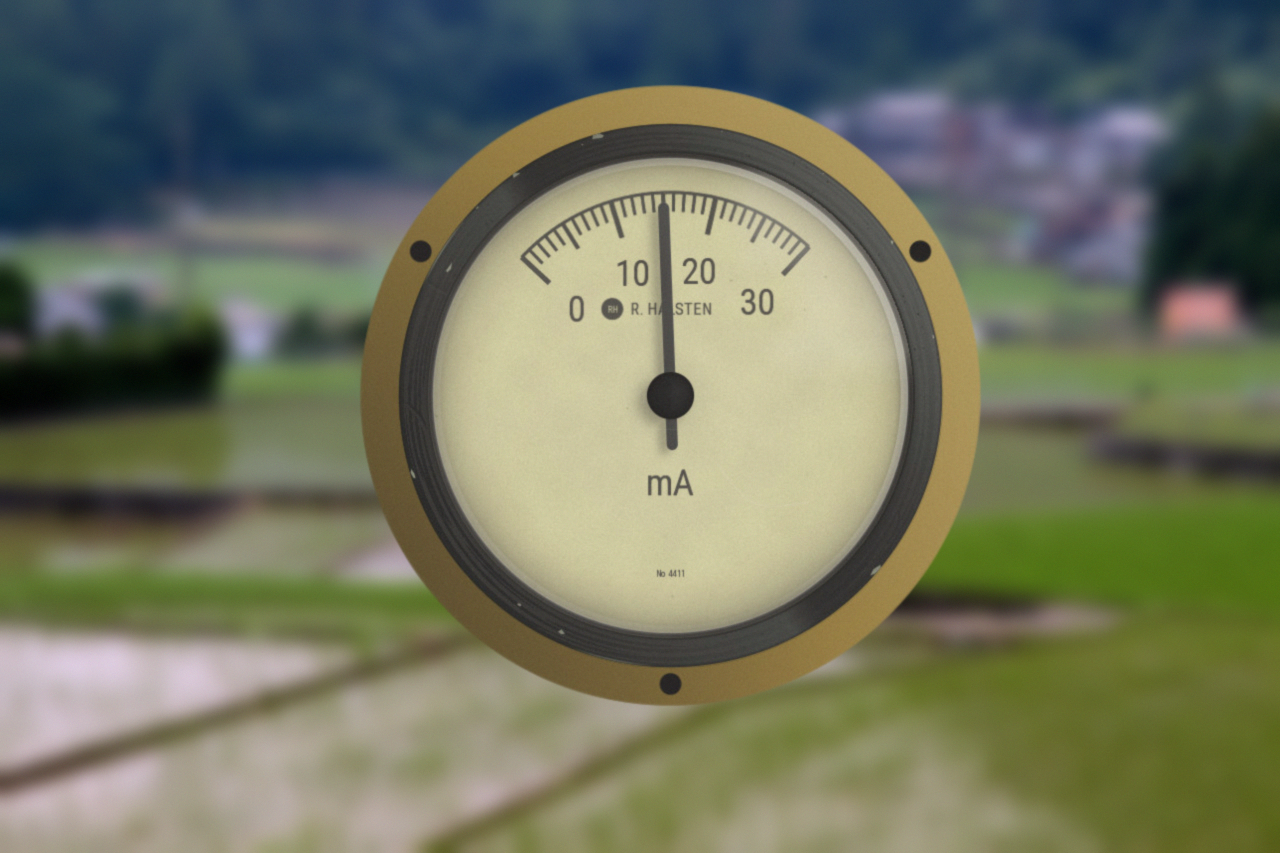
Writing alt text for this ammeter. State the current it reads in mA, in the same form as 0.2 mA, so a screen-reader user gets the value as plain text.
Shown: 15 mA
